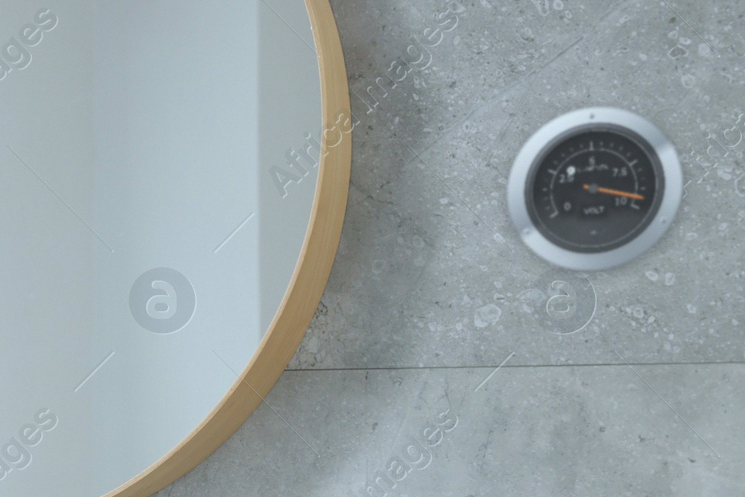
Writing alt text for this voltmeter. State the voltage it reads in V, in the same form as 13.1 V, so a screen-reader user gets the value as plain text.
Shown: 9.5 V
